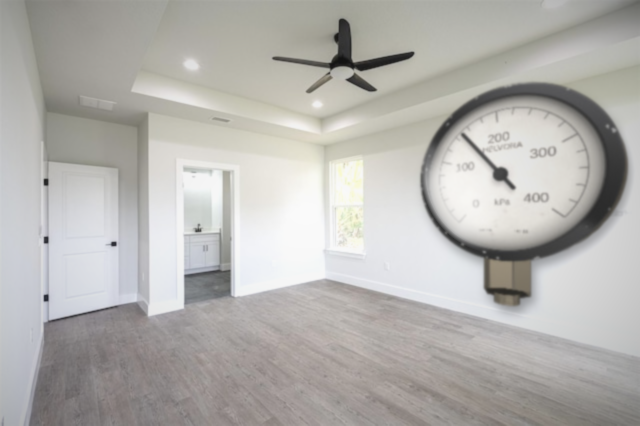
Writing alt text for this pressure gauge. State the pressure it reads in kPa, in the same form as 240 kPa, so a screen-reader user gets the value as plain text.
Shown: 150 kPa
